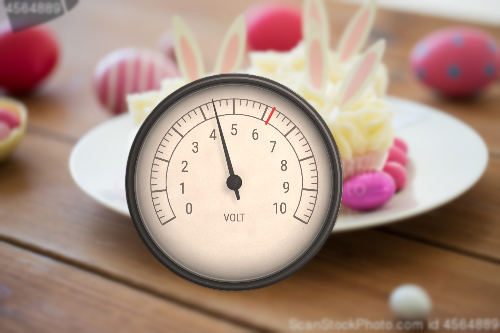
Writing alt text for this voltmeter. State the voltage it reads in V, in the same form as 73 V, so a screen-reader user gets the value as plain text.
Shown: 4.4 V
